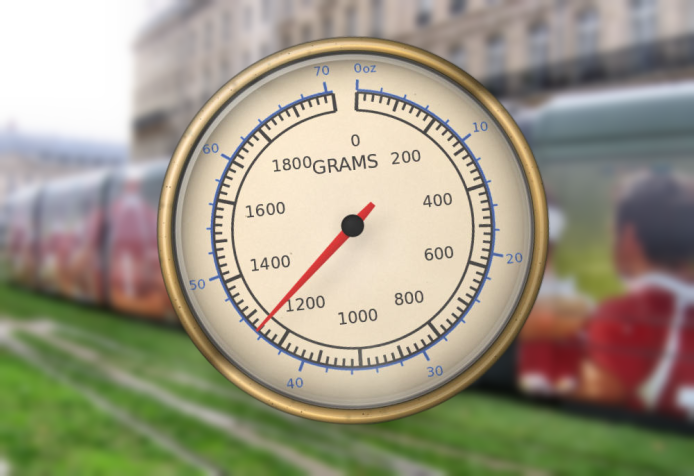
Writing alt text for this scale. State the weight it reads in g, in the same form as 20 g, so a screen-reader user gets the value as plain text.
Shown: 1260 g
